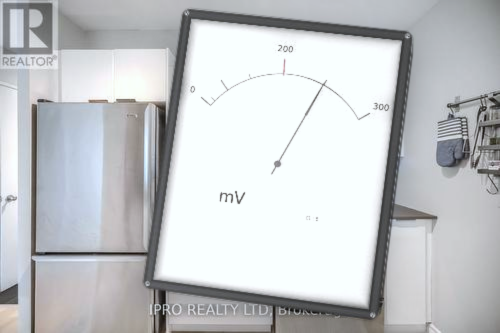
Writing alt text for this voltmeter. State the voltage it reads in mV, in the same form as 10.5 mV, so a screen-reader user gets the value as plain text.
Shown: 250 mV
